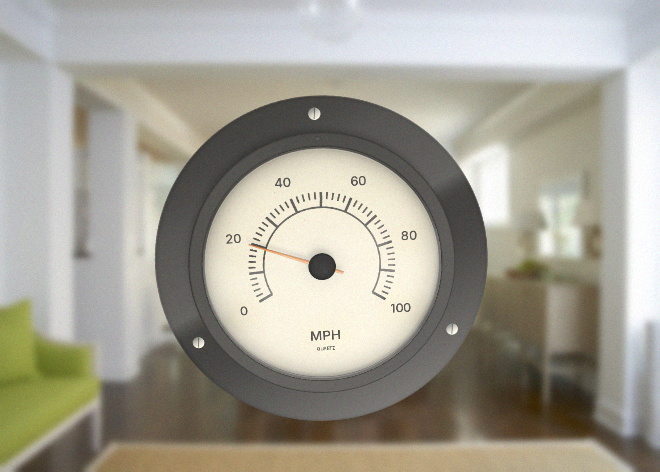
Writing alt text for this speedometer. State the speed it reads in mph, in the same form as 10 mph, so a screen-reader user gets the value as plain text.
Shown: 20 mph
